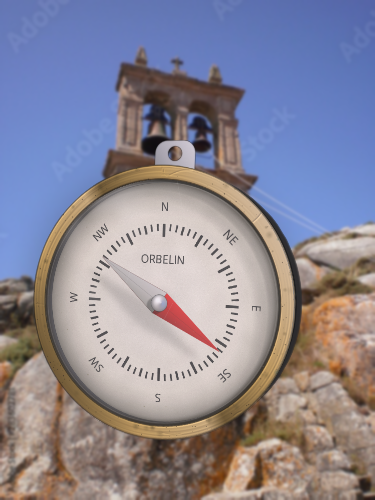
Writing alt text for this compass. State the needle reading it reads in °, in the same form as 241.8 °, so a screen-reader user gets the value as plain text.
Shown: 125 °
